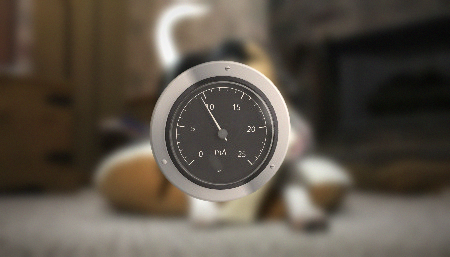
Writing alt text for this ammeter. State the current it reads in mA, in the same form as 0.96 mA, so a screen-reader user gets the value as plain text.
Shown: 9.5 mA
